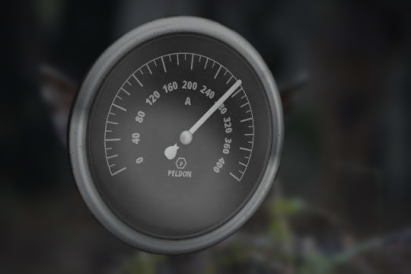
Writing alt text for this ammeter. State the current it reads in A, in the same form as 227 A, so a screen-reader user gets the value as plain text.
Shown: 270 A
